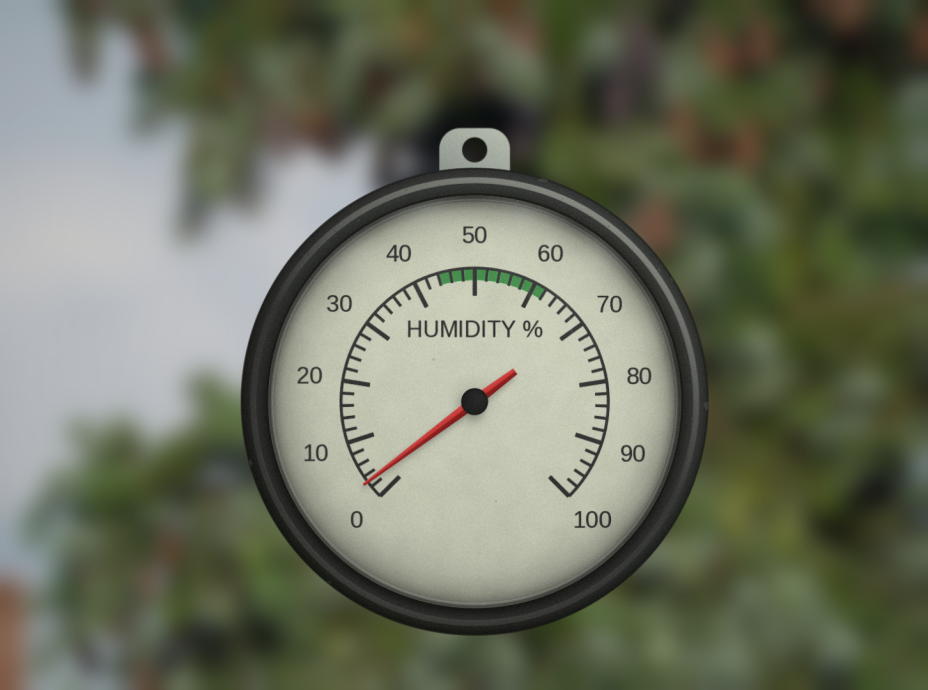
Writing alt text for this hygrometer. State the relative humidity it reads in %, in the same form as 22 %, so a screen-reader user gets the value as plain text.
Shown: 3 %
